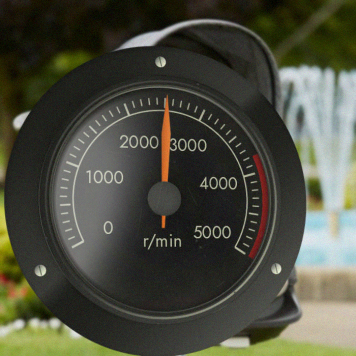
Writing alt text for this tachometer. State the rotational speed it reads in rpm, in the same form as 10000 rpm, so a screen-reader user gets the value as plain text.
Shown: 2500 rpm
